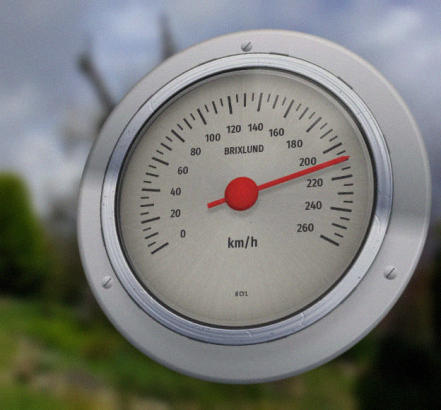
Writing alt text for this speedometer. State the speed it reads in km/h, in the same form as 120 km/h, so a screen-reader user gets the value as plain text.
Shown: 210 km/h
